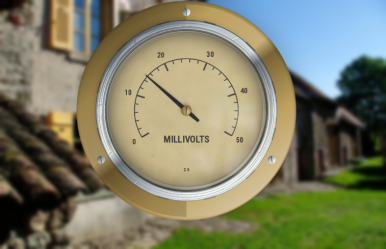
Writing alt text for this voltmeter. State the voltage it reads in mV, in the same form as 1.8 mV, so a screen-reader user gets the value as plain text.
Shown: 15 mV
